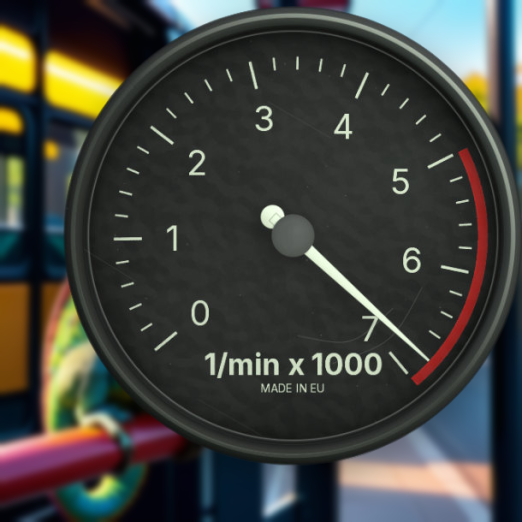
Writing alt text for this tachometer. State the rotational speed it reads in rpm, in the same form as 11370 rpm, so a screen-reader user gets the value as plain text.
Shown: 6800 rpm
